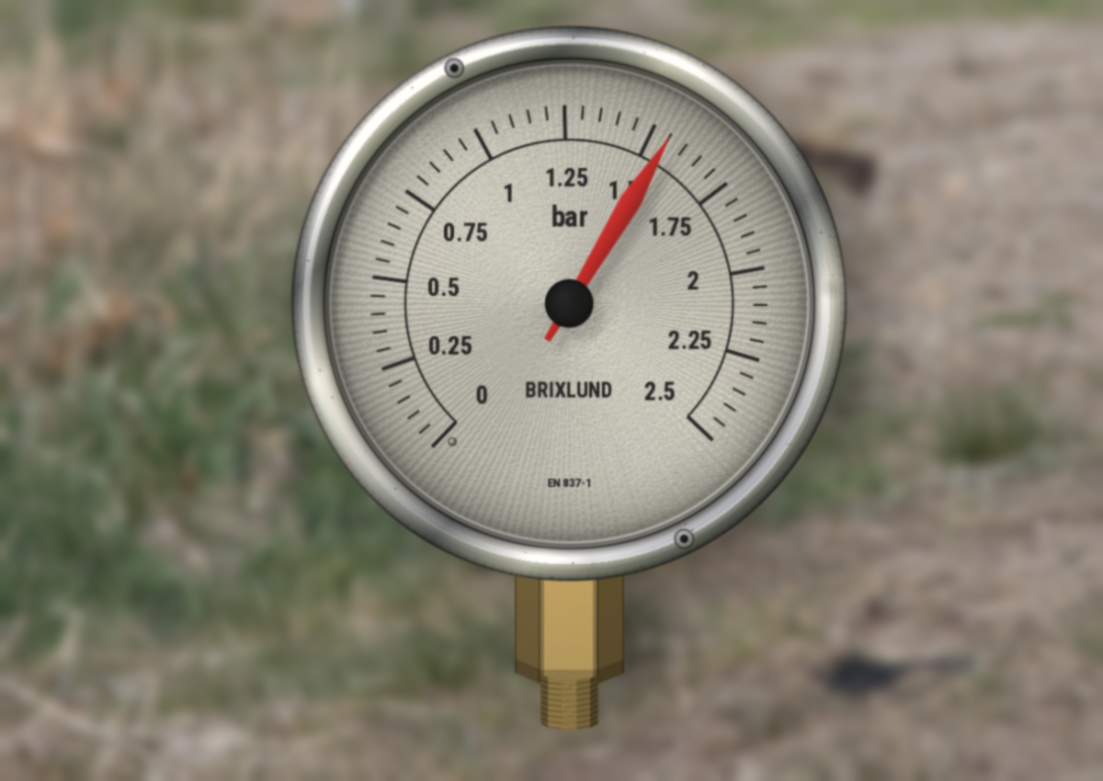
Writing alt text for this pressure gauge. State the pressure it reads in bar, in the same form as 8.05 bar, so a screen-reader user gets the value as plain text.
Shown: 1.55 bar
